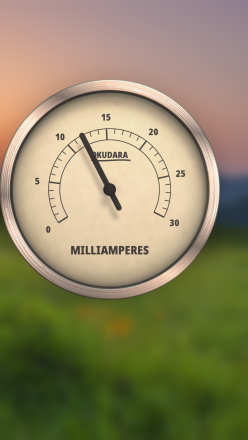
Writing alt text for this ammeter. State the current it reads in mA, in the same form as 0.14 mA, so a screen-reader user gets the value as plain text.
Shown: 12 mA
